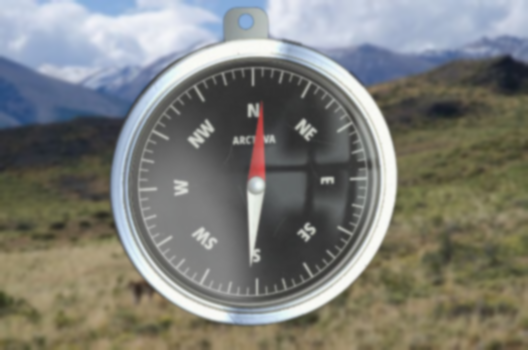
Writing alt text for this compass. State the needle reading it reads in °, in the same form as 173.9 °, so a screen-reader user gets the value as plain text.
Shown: 5 °
